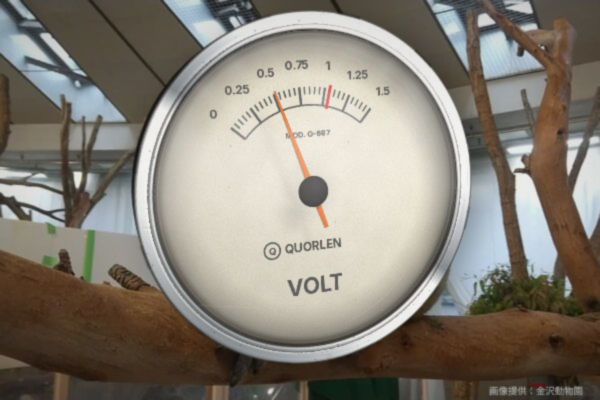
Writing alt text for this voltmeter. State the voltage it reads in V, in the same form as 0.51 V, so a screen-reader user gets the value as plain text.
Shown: 0.5 V
